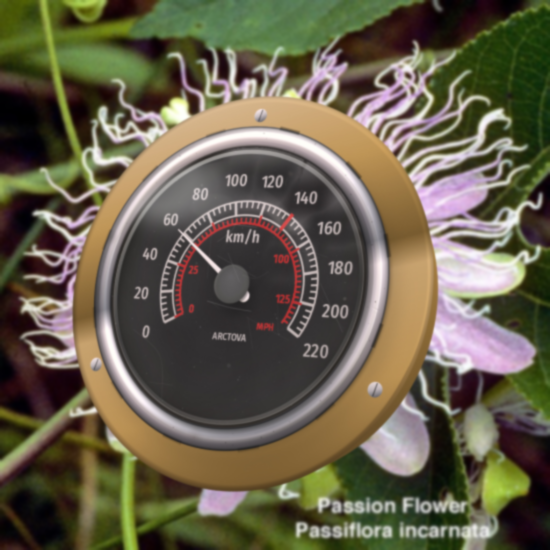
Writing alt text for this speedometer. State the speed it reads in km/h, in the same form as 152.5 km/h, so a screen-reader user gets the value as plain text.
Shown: 60 km/h
